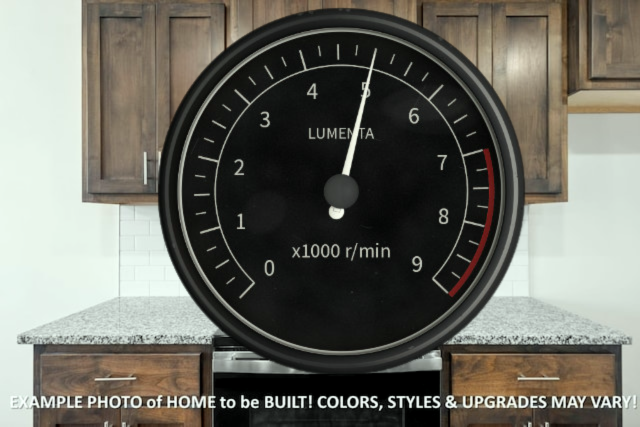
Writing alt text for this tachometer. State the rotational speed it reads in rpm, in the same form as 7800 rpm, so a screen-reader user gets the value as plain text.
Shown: 5000 rpm
